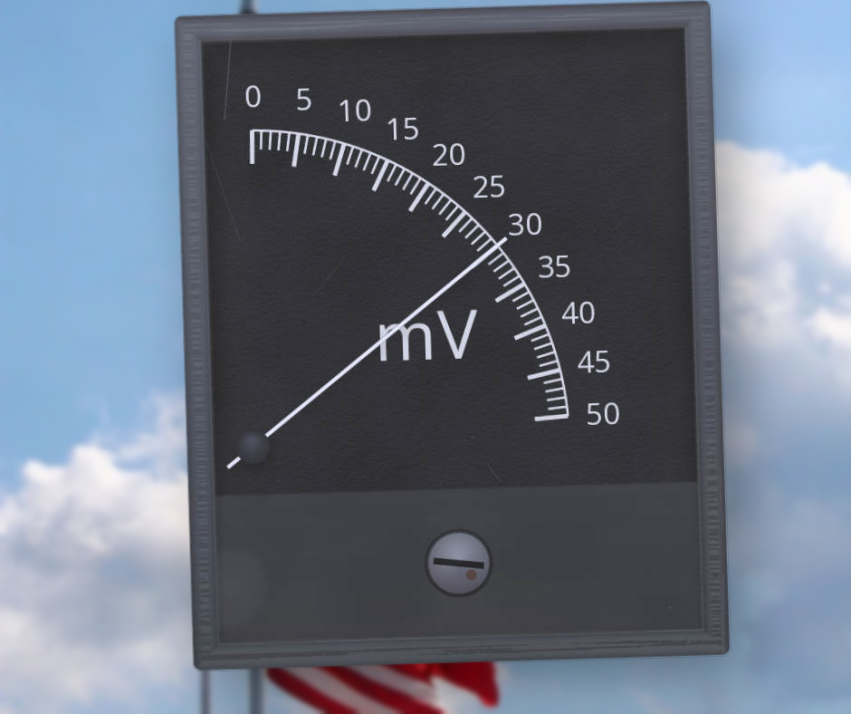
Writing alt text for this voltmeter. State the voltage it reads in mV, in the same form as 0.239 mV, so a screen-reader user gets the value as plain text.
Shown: 30 mV
